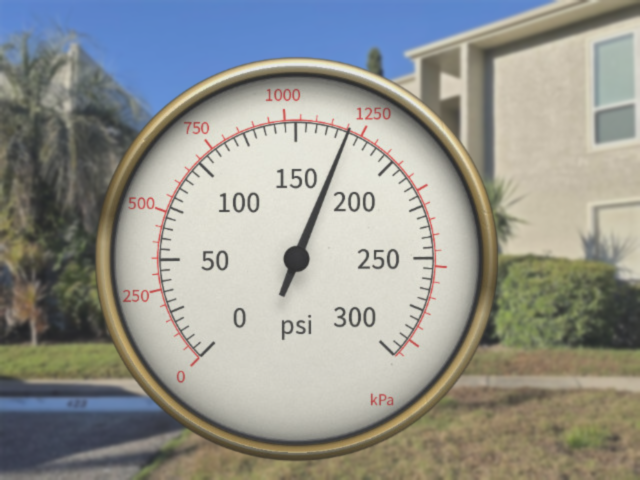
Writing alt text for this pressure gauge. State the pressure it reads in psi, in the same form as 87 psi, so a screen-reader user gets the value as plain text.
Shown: 175 psi
